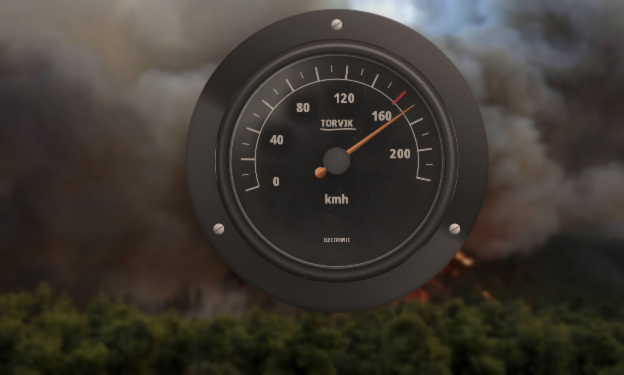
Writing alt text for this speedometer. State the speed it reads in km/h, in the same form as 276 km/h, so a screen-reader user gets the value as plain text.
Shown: 170 km/h
